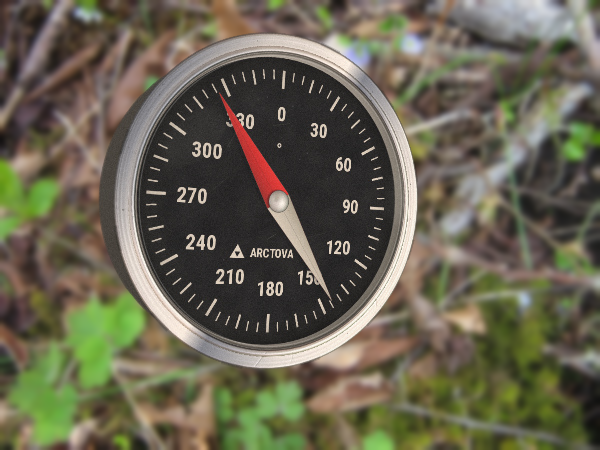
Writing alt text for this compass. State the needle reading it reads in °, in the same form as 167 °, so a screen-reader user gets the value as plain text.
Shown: 325 °
